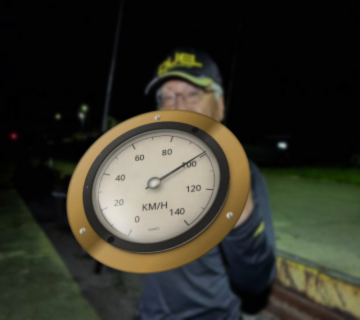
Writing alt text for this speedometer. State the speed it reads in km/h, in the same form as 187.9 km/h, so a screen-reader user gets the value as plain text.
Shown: 100 km/h
